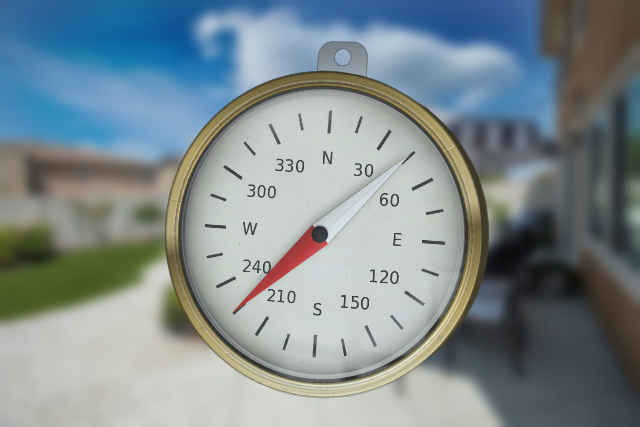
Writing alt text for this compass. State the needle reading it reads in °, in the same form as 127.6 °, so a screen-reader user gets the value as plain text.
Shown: 225 °
